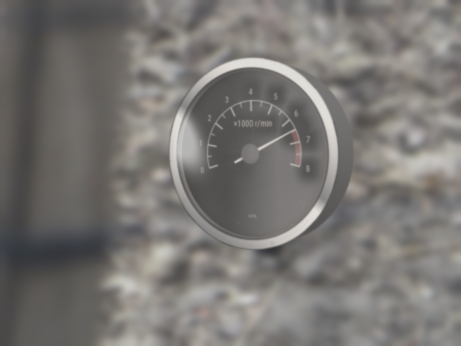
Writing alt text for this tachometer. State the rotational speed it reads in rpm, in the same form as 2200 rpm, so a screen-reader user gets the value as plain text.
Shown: 6500 rpm
